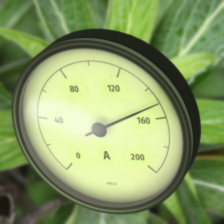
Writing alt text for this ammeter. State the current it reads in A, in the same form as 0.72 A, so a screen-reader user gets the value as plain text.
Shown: 150 A
